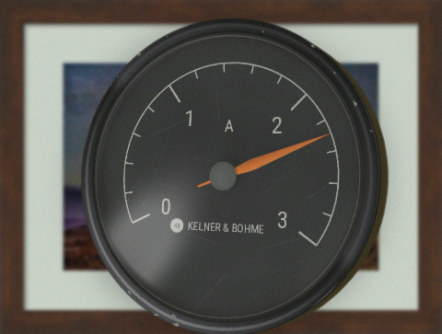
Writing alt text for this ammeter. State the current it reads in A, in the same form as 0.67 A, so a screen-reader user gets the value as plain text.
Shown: 2.3 A
